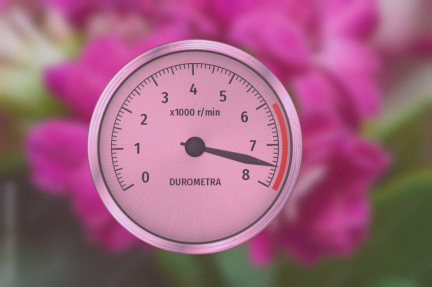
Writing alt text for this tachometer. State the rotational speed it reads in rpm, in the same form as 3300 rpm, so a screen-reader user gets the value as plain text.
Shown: 7500 rpm
